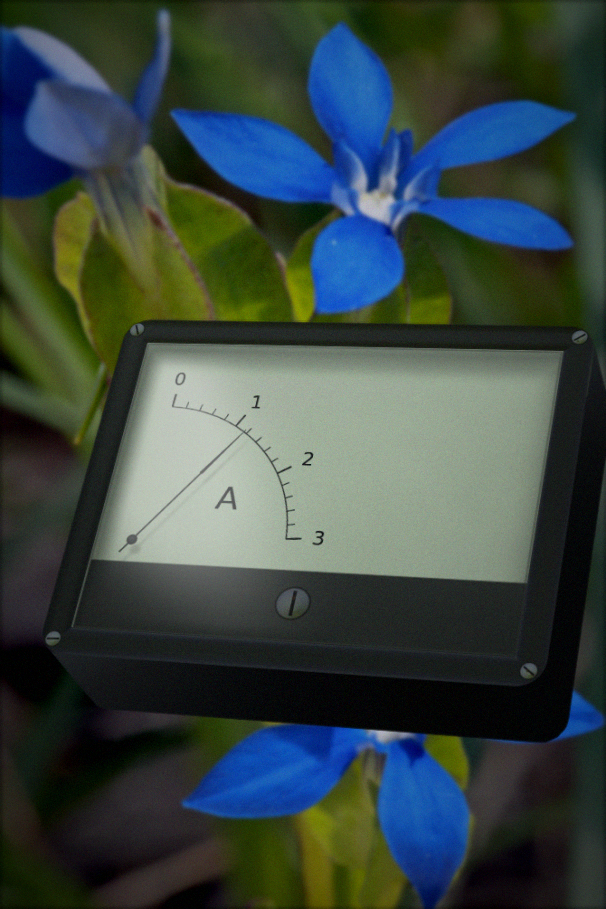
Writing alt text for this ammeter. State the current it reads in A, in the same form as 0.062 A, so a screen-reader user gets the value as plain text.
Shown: 1.2 A
